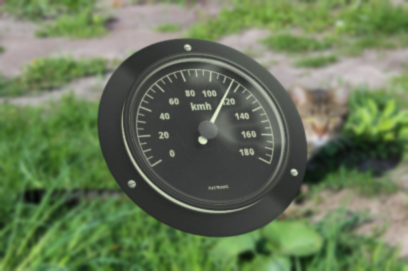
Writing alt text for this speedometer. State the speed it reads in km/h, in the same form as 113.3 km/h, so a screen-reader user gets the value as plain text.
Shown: 115 km/h
